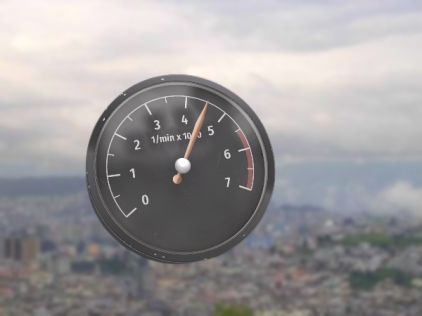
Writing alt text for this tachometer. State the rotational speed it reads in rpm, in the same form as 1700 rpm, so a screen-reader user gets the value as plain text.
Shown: 4500 rpm
